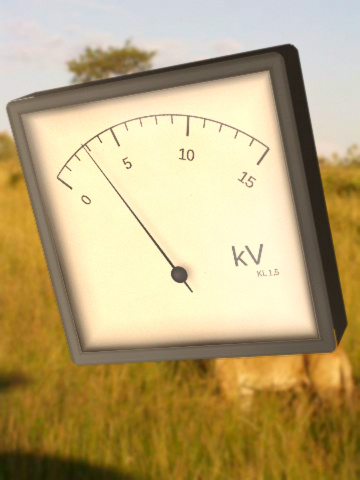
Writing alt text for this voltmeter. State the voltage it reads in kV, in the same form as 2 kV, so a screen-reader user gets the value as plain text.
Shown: 3 kV
